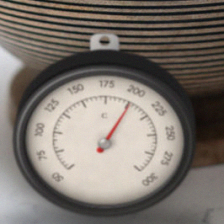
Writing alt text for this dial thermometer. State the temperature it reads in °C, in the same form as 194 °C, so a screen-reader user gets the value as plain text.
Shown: 200 °C
